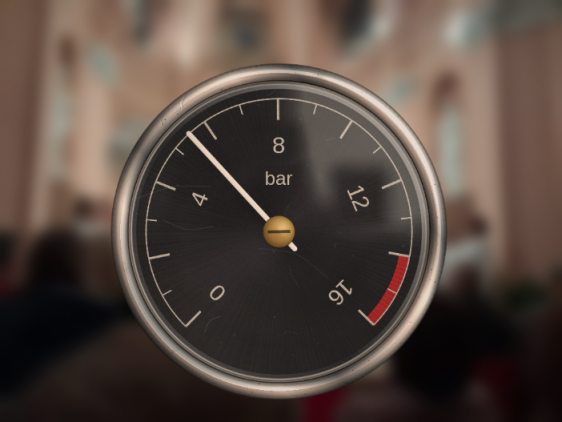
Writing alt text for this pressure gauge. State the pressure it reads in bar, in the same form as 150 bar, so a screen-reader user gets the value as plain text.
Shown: 5.5 bar
